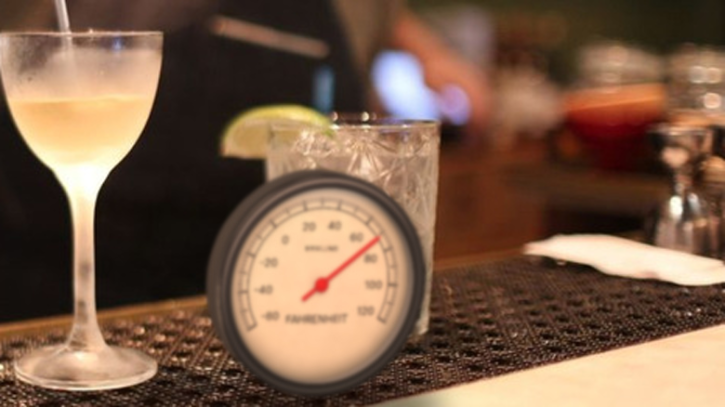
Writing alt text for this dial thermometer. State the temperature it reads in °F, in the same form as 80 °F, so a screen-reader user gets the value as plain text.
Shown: 70 °F
